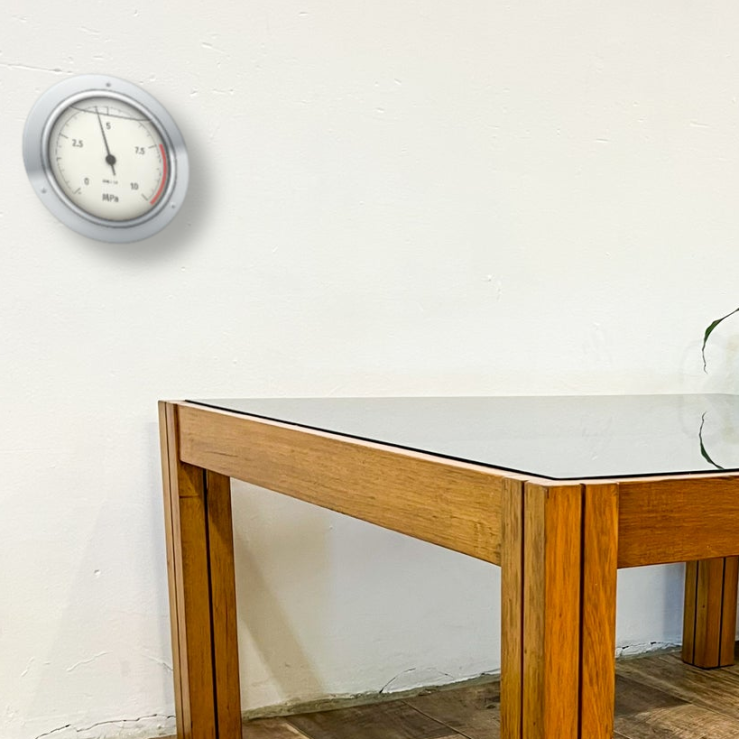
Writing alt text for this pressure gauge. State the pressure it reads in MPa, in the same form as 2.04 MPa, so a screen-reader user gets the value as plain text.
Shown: 4.5 MPa
